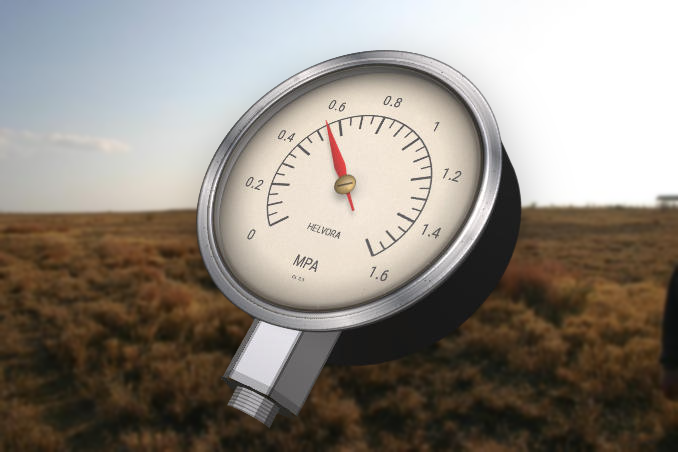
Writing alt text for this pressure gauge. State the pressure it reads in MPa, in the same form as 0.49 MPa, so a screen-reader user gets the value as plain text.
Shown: 0.55 MPa
